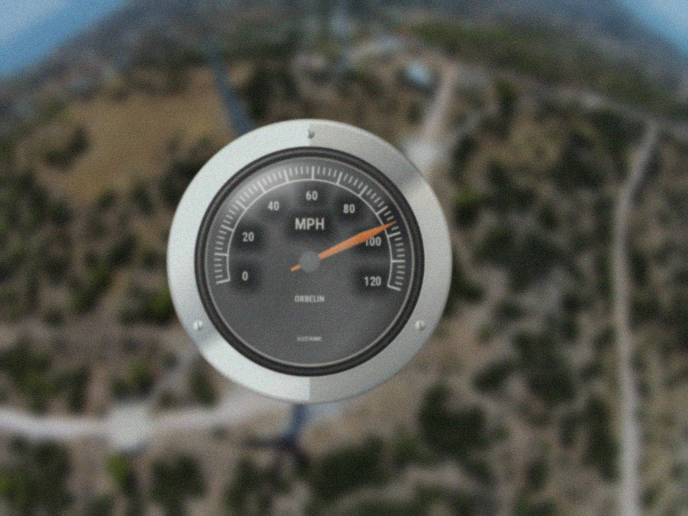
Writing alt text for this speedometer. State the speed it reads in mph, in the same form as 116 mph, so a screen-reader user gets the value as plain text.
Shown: 96 mph
